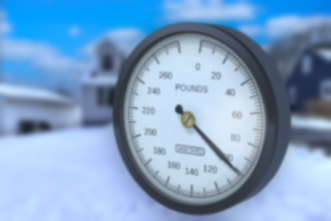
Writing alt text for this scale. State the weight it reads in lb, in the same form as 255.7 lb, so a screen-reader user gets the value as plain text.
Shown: 100 lb
